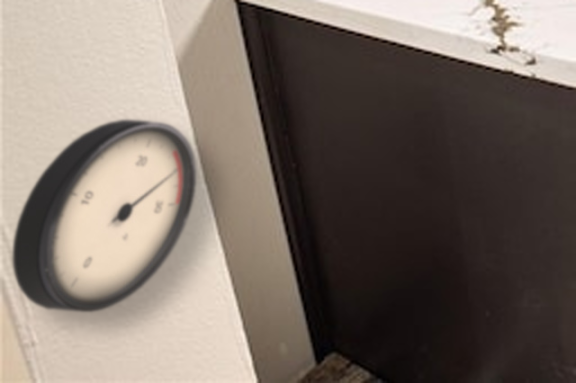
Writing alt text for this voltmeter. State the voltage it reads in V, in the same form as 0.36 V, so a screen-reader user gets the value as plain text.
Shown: 26 V
